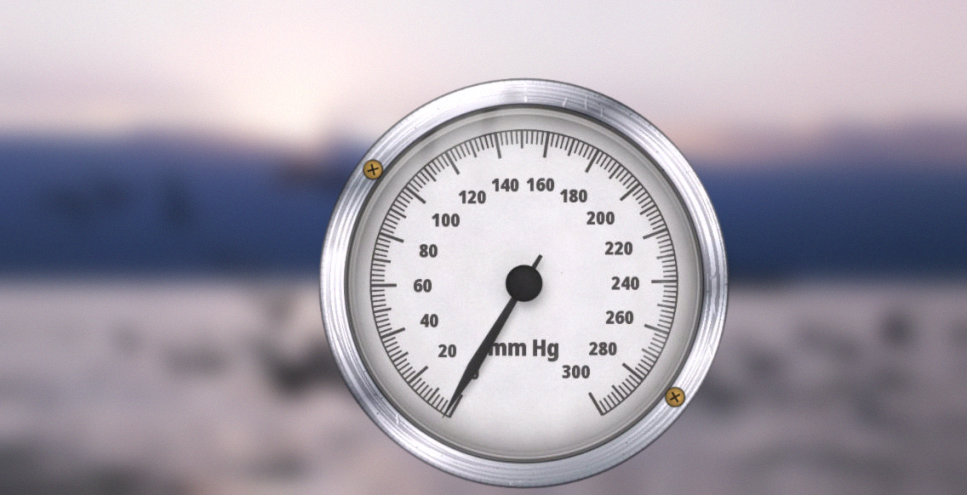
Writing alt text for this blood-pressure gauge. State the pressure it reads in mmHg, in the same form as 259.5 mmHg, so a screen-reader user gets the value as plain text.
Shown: 2 mmHg
